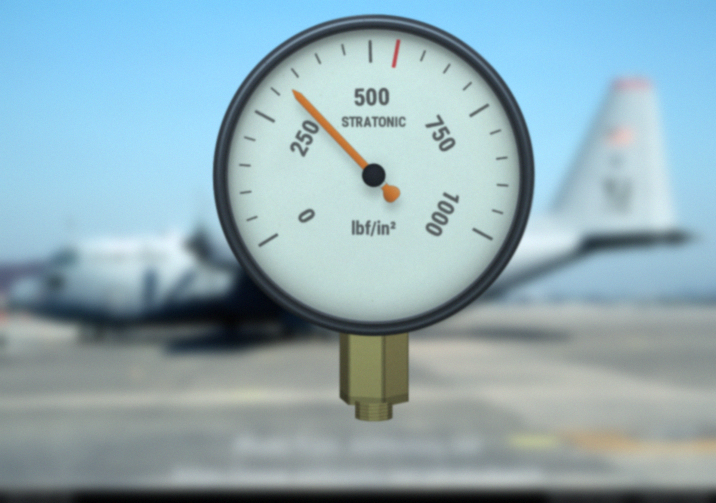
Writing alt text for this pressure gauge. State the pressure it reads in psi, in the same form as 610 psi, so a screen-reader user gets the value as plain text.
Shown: 325 psi
